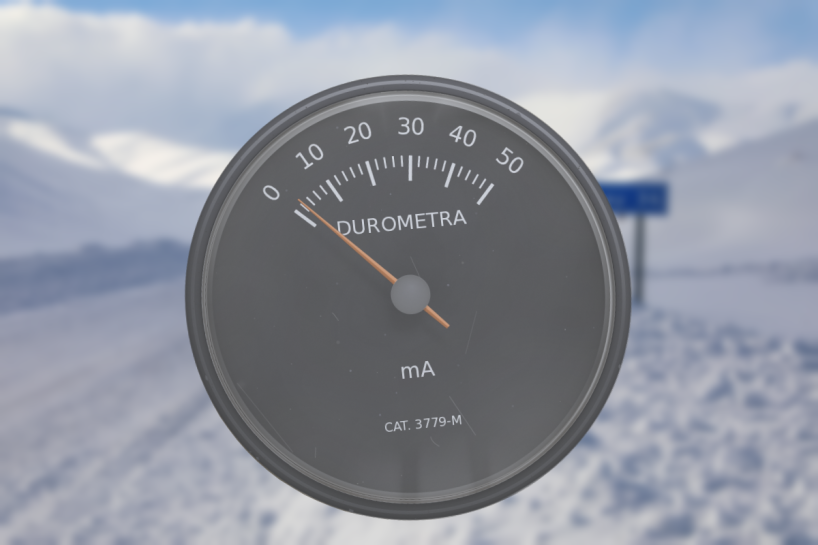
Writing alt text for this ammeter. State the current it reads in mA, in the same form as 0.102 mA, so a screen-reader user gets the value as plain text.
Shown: 2 mA
